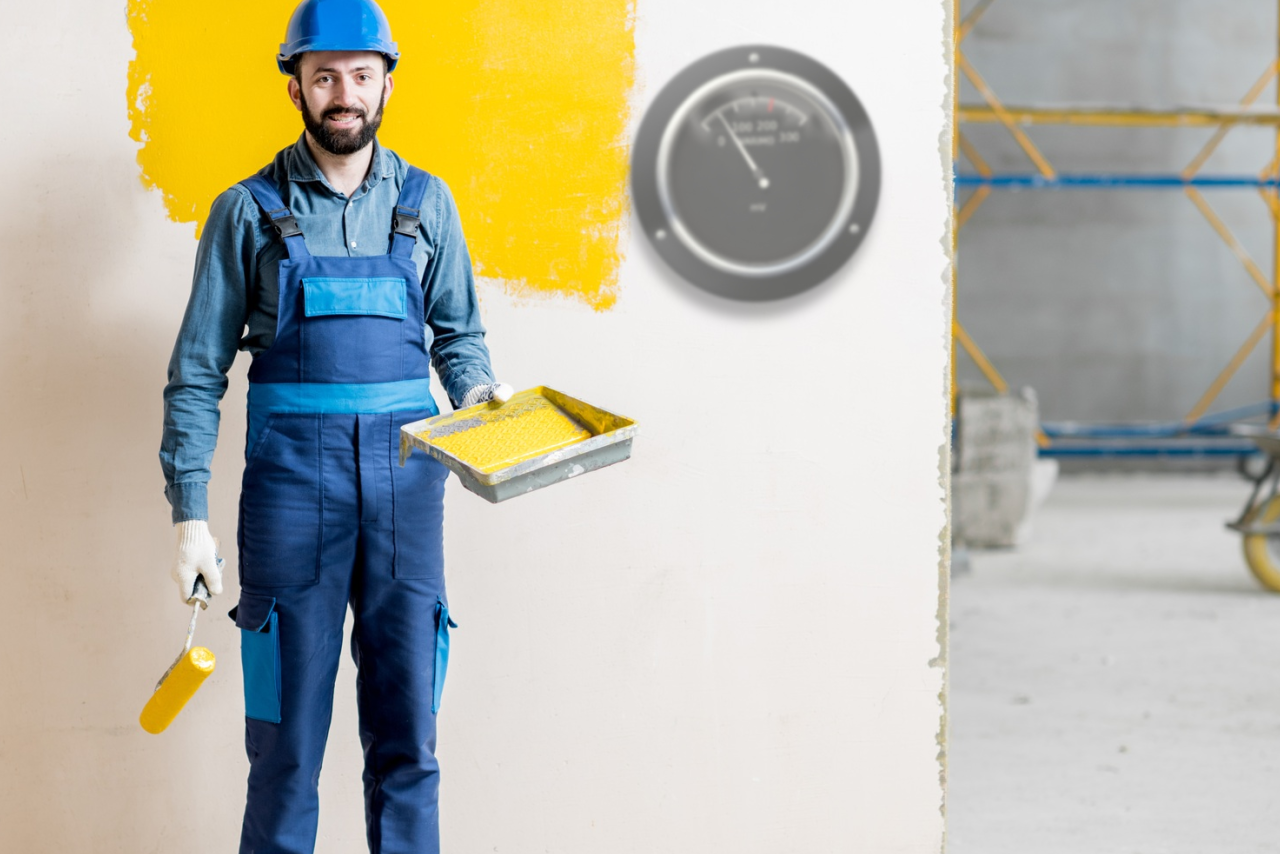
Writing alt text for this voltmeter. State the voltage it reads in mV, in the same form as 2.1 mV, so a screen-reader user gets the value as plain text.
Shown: 50 mV
